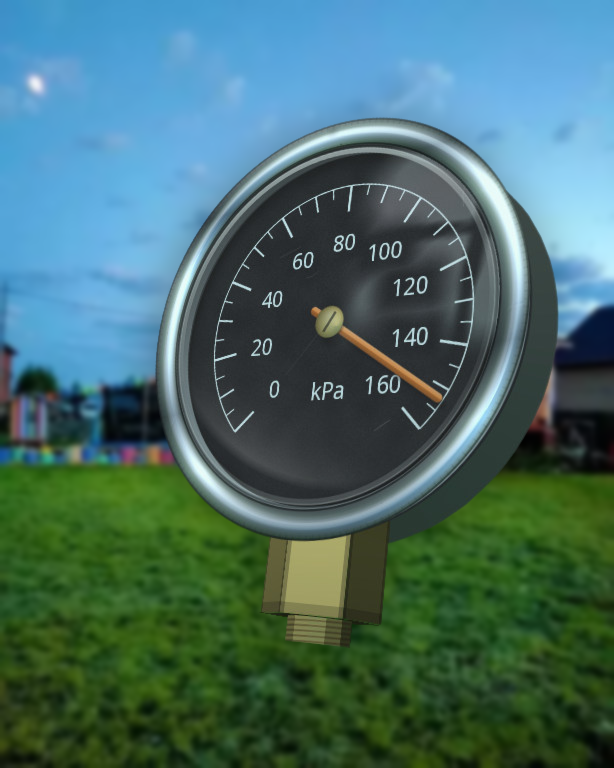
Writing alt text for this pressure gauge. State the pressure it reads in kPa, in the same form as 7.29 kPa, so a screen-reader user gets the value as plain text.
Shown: 152.5 kPa
